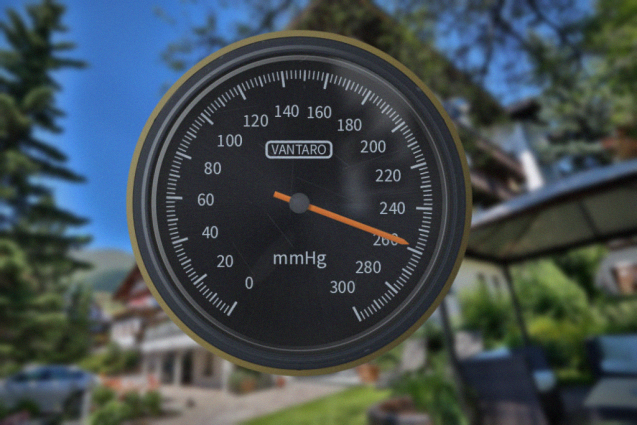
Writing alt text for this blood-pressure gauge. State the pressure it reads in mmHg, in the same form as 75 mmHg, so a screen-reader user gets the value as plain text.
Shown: 258 mmHg
